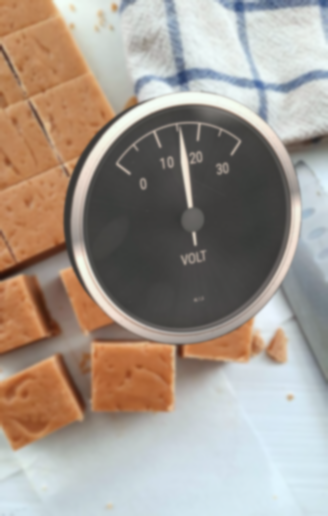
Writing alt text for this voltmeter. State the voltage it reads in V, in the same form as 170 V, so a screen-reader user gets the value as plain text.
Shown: 15 V
